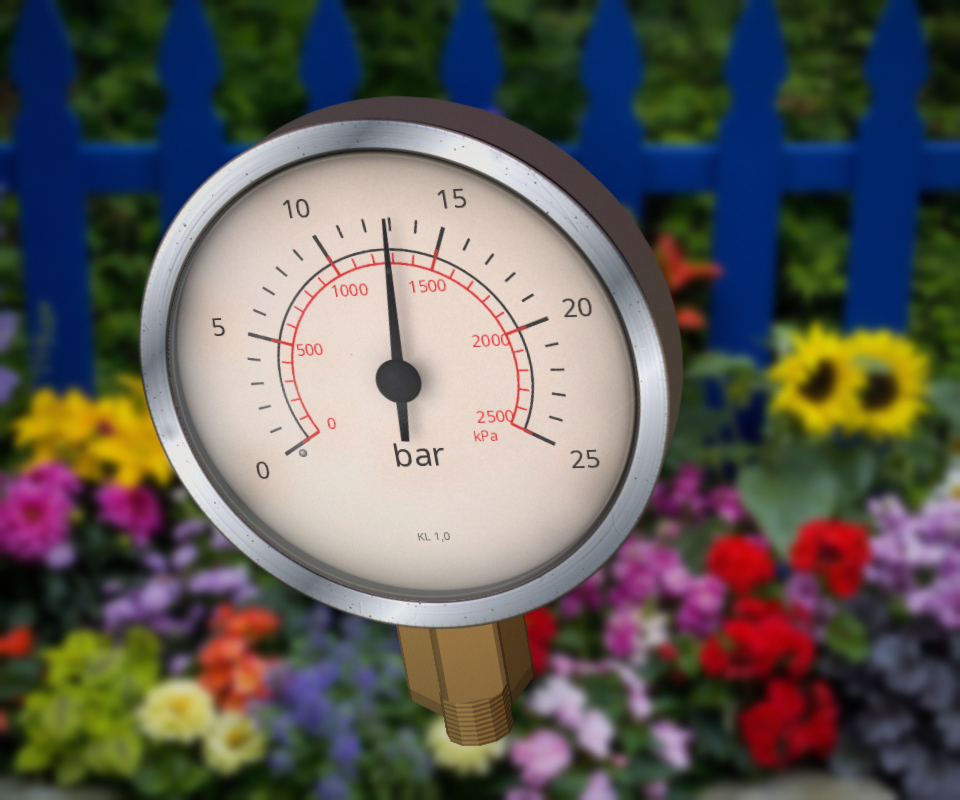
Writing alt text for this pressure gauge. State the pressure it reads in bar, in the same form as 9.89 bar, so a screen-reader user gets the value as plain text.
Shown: 13 bar
